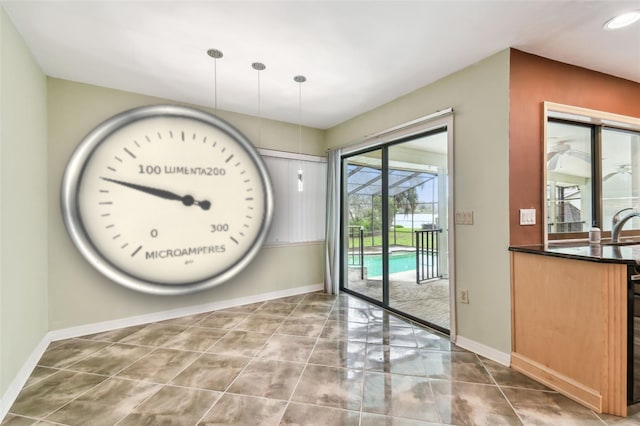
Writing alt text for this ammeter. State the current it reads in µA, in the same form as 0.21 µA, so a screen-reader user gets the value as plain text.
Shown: 70 µA
